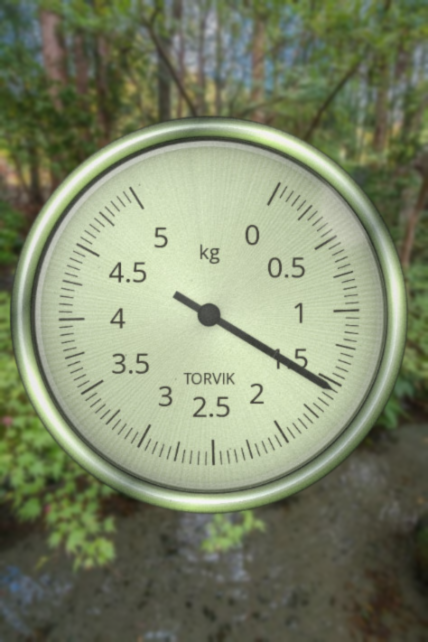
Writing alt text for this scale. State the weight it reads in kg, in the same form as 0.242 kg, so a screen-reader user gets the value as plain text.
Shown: 1.55 kg
